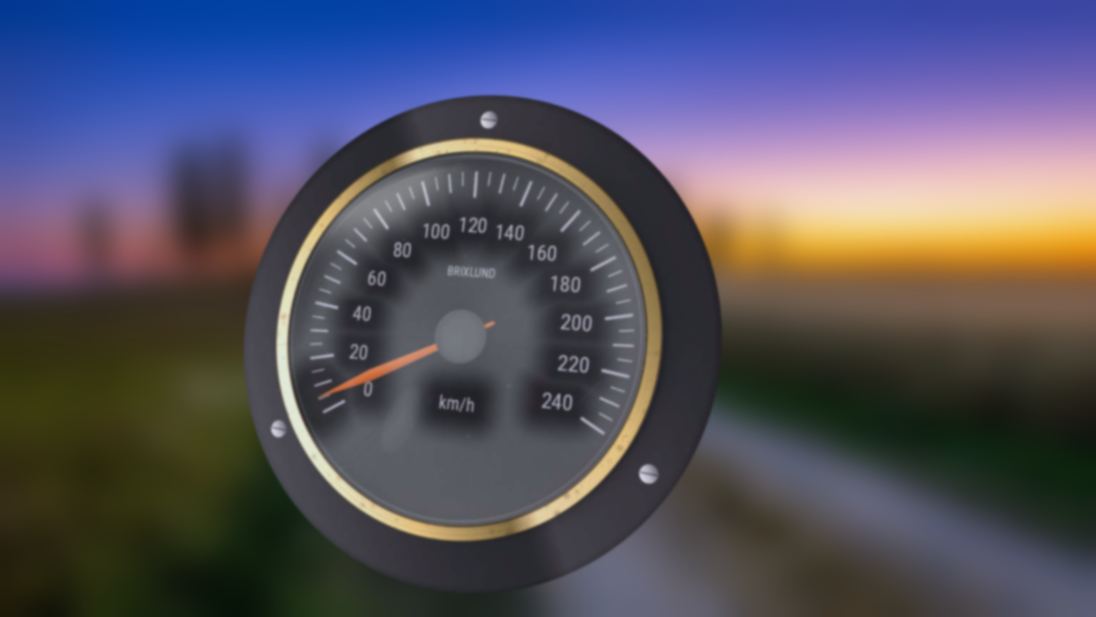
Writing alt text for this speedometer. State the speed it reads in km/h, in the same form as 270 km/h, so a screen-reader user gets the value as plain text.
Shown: 5 km/h
